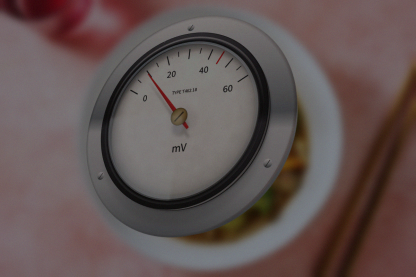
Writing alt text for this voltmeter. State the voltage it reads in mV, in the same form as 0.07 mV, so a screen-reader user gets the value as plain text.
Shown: 10 mV
